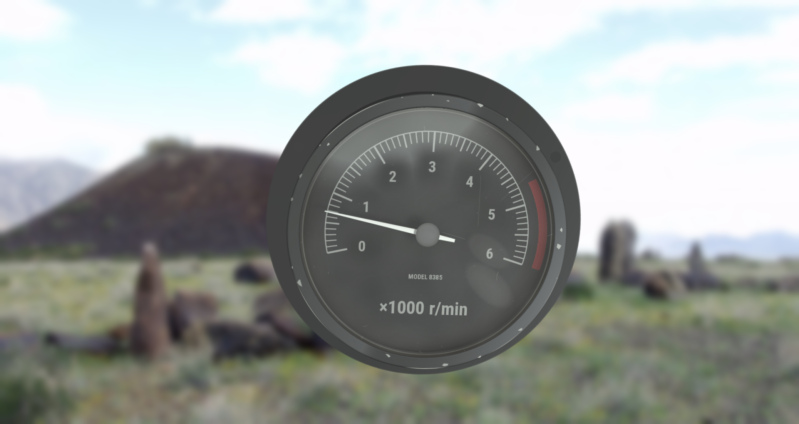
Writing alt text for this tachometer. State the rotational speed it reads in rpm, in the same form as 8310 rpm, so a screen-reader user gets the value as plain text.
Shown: 700 rpm
